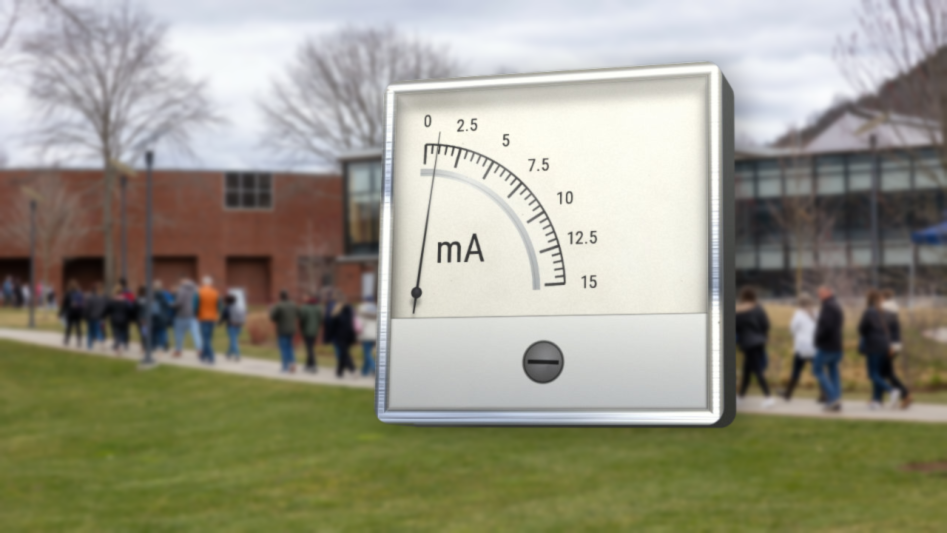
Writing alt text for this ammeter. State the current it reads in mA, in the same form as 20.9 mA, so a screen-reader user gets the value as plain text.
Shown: 1 mA
